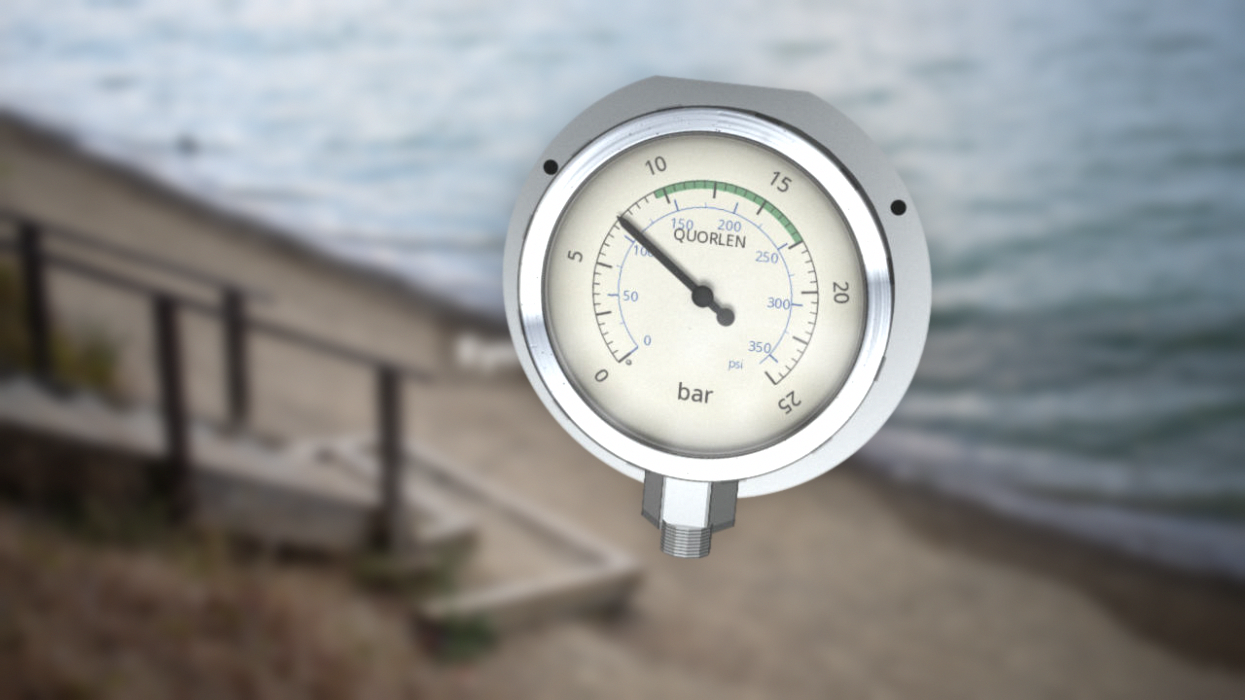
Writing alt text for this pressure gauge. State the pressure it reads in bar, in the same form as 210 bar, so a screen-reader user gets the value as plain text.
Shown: 7.5 bar
